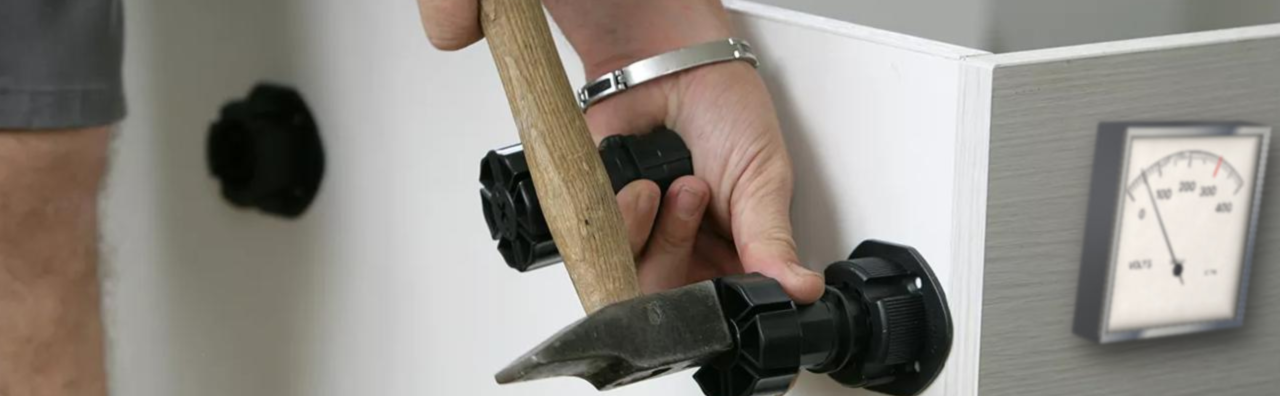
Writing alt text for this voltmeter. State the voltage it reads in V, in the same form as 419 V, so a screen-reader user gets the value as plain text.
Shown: 50 V
